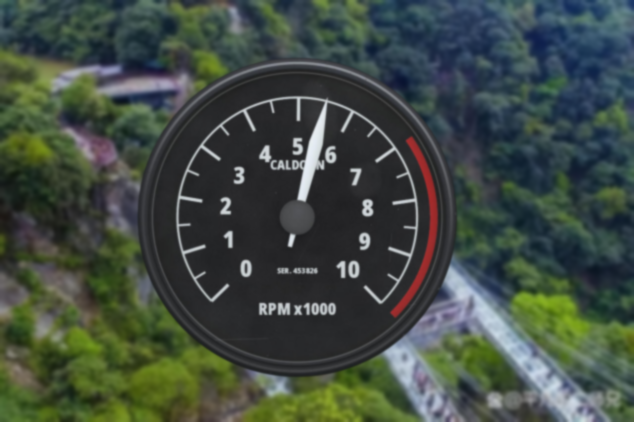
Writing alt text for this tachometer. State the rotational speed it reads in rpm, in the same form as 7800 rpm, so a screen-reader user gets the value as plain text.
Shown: 5500 rpm
